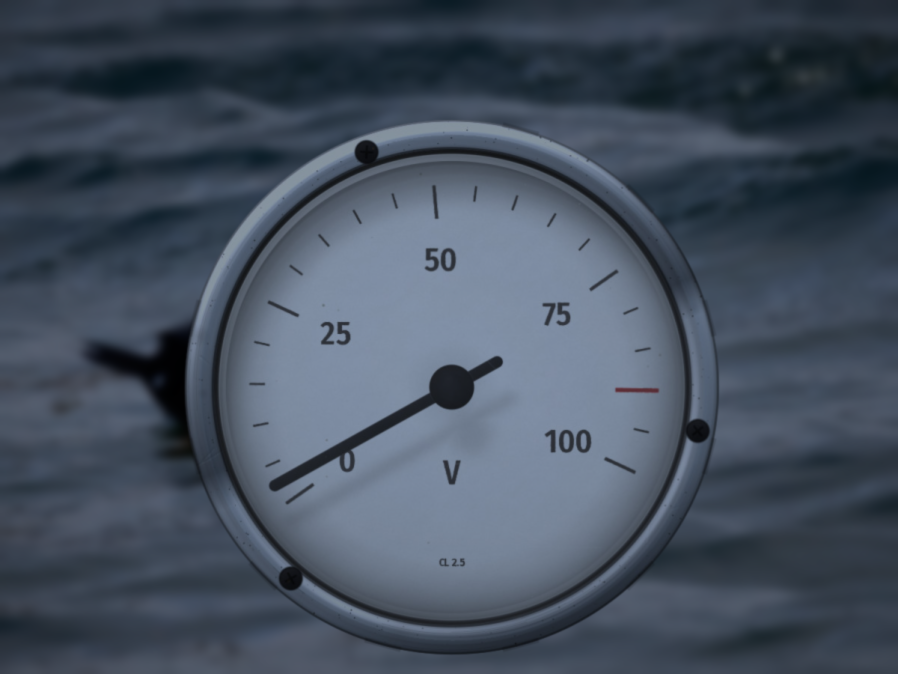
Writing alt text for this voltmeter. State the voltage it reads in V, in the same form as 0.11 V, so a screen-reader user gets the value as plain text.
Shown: 2.5 V
